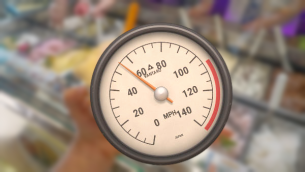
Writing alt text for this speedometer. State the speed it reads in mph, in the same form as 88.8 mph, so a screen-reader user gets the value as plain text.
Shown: 55 mph
